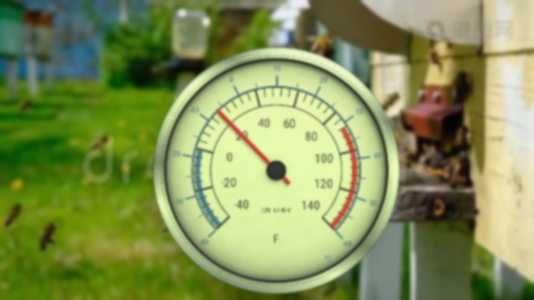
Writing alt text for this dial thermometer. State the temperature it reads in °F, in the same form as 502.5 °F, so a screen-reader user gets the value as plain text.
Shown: 20 °F
